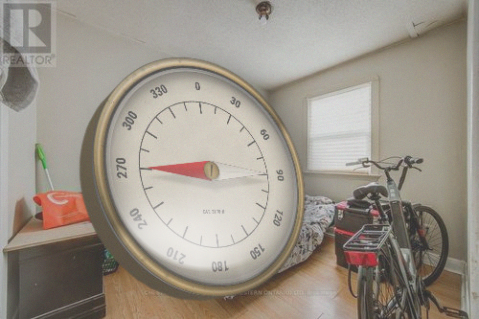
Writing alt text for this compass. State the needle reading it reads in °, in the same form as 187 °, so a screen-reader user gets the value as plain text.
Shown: 270 °
